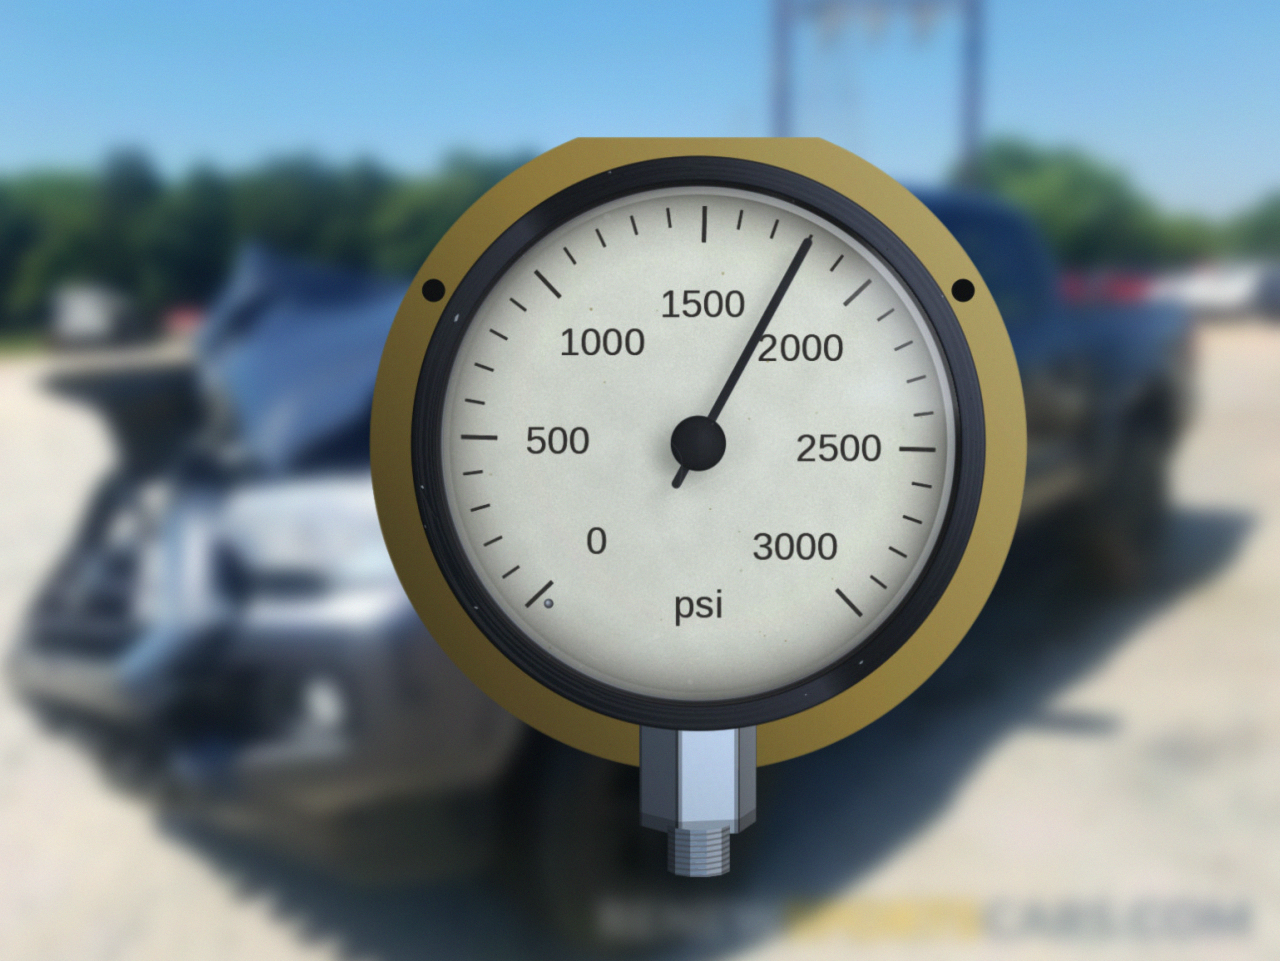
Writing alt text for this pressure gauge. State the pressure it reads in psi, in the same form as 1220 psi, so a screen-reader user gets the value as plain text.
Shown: 1800 psi
